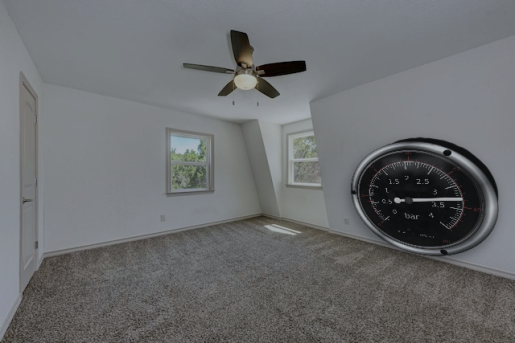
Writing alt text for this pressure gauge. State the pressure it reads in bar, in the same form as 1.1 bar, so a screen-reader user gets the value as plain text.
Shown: 3.25 bar
